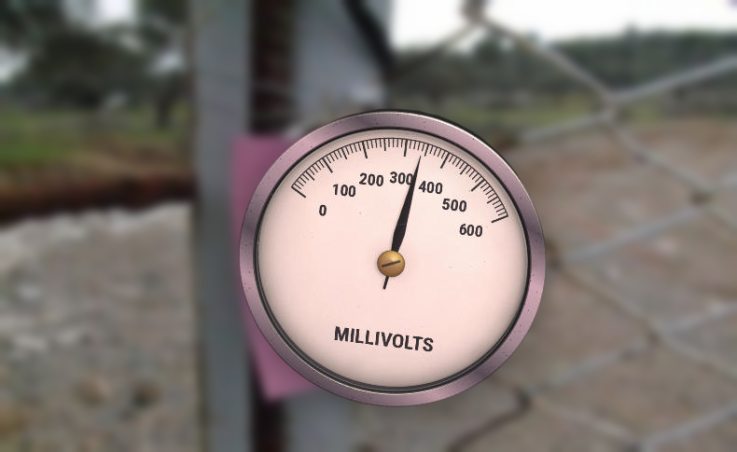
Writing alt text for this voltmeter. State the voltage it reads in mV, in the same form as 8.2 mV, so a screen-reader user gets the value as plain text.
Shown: 340 mV
